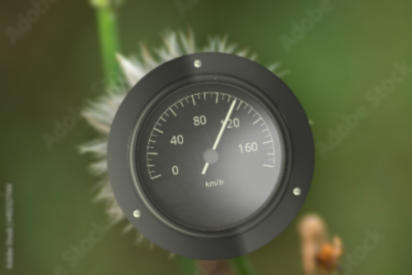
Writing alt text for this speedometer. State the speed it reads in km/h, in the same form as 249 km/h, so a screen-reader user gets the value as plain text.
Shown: 115 km/h
